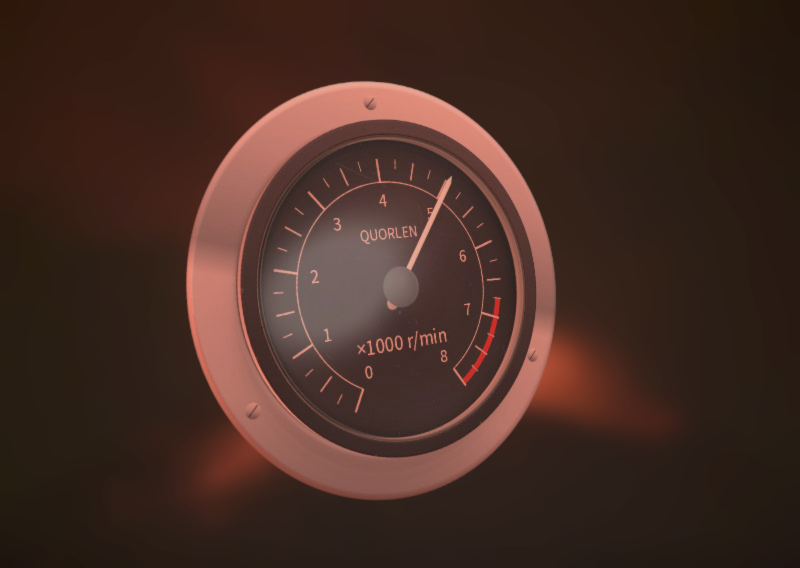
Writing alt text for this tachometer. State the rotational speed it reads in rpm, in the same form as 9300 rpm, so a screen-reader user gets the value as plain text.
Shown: 5000 rpm
